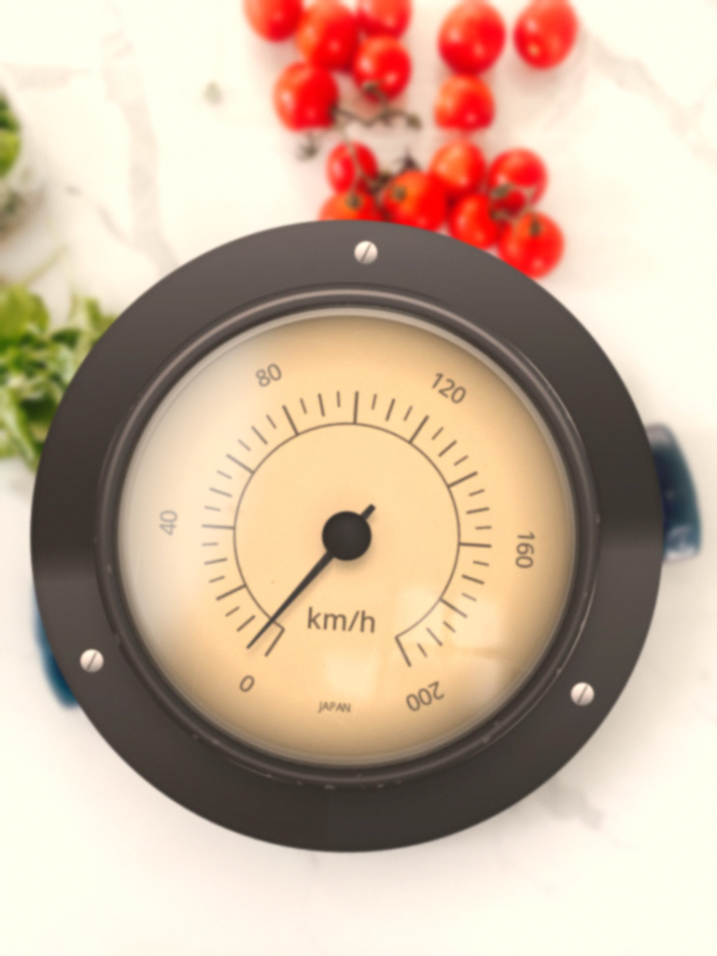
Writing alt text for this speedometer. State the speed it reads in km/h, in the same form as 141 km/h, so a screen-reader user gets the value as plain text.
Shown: 5 km/h
